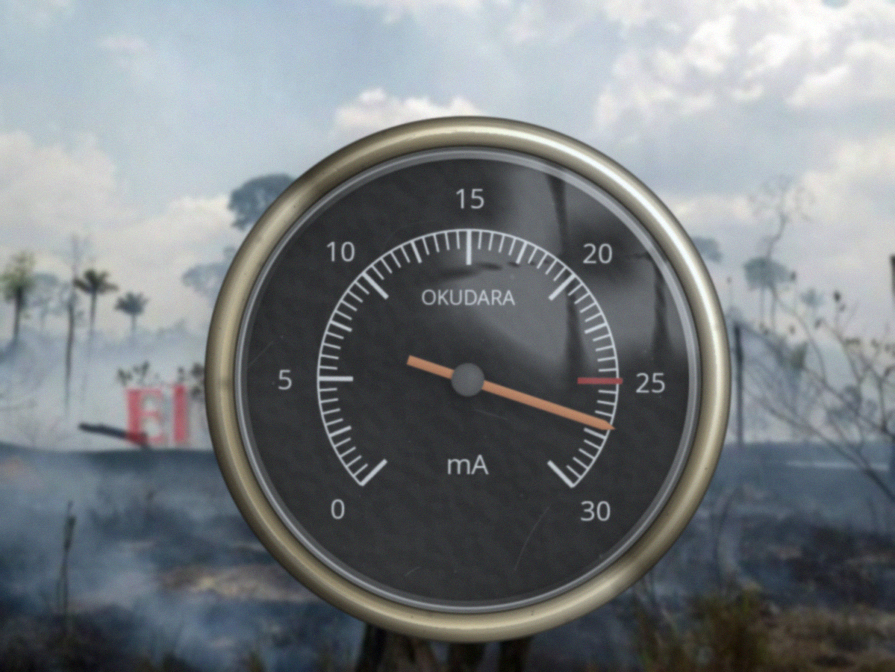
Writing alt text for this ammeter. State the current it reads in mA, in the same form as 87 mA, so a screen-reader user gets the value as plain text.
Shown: 27 mA
